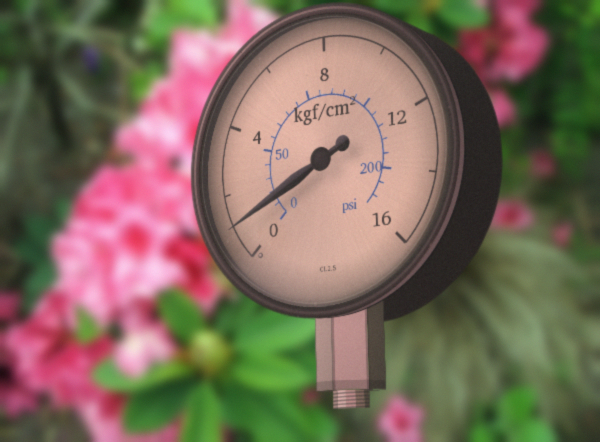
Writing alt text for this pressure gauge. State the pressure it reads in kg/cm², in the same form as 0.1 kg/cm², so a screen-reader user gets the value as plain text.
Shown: 1 kg/cm²
